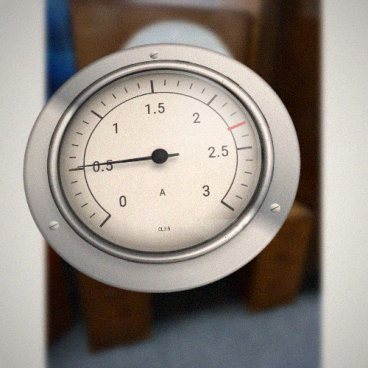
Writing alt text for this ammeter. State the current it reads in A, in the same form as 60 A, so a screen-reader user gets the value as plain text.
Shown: 0.5 A
